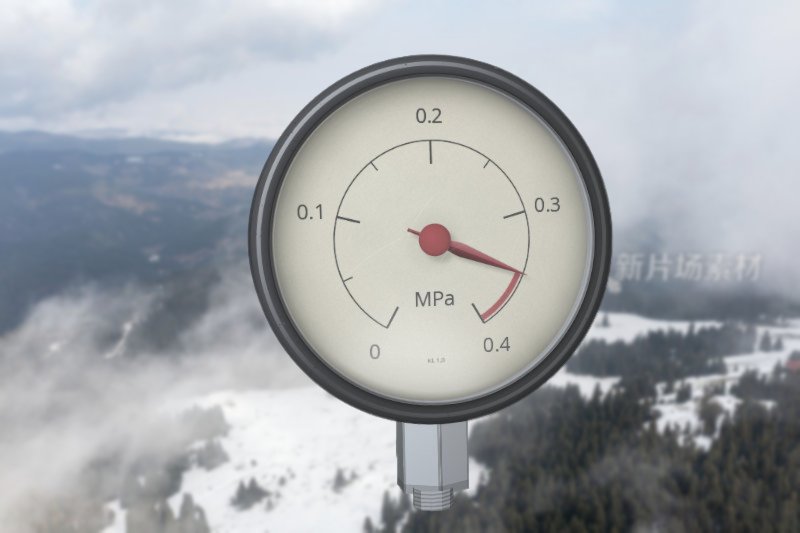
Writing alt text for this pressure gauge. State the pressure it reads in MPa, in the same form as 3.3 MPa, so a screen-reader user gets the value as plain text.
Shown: 0.35 MPa
